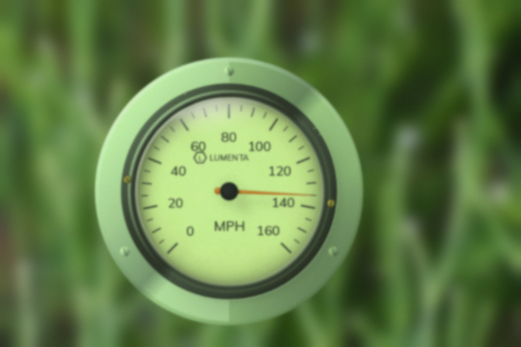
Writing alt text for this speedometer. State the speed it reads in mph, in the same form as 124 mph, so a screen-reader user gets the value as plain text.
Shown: 135 mph
